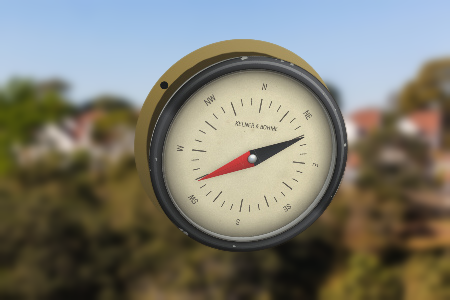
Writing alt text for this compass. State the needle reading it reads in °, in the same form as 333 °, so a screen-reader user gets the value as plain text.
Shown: 240 °
